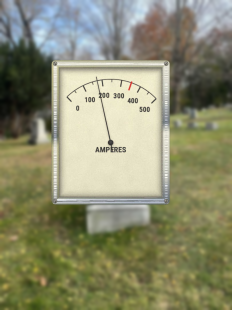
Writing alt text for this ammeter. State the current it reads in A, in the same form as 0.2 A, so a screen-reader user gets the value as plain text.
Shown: 175 A
